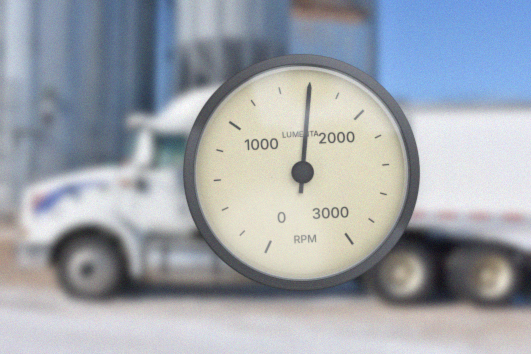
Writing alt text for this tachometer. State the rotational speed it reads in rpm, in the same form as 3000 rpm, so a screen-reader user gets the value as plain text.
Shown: 1600 rpm
